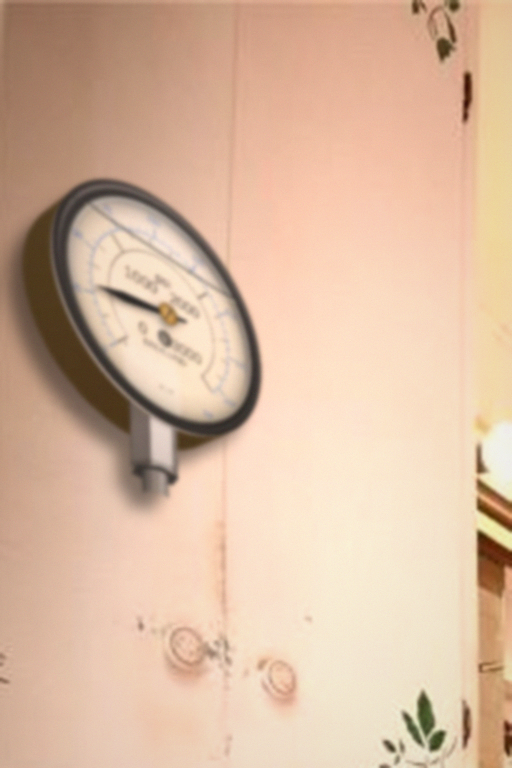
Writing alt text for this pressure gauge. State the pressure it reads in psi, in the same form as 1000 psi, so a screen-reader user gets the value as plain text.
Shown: 400 psi
